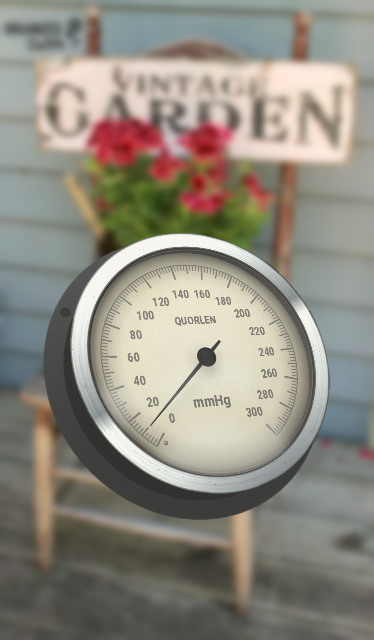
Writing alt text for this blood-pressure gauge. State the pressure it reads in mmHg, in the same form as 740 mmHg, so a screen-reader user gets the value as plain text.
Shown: 10 mmHg
